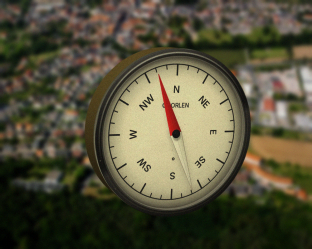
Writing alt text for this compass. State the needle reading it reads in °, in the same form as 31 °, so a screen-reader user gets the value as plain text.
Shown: 340 °
